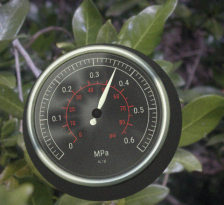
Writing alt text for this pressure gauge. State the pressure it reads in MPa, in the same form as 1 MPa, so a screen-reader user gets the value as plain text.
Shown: 0.36 MPa
